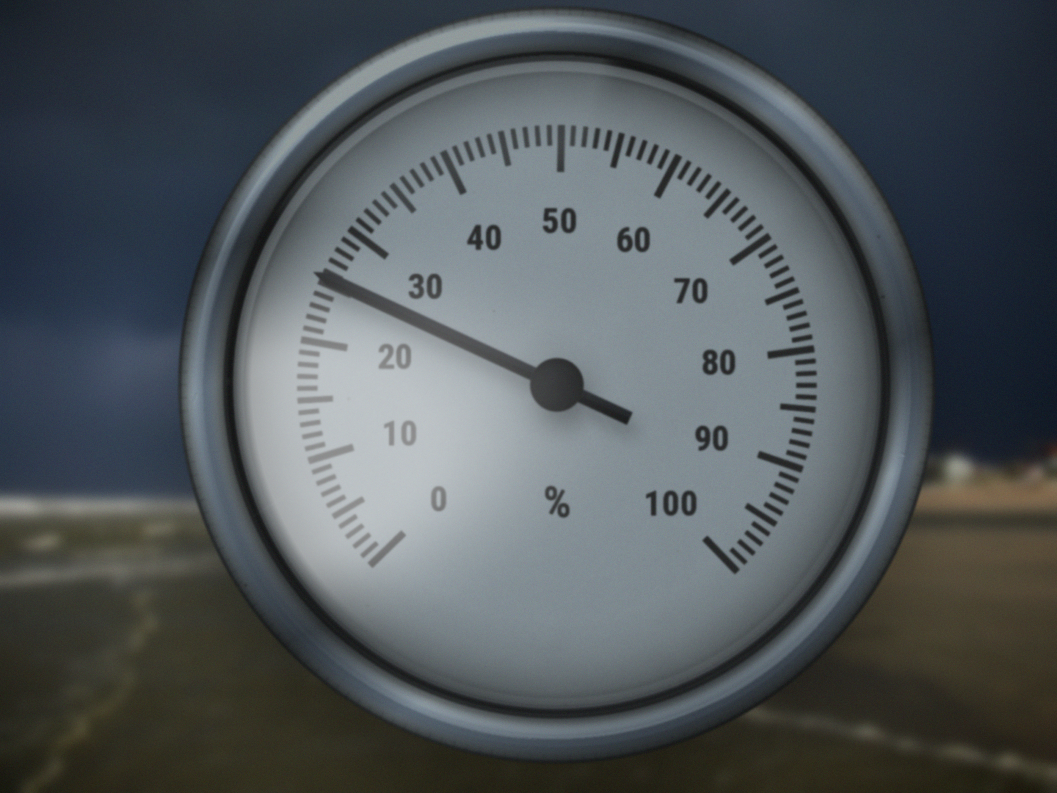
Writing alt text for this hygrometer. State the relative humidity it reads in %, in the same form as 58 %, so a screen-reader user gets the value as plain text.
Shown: 25.5 %
